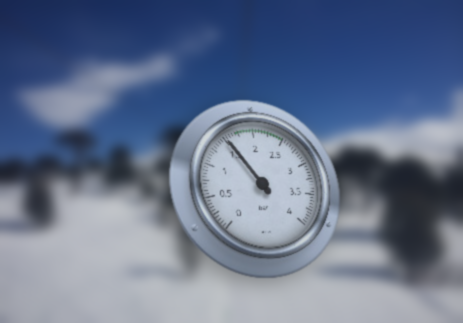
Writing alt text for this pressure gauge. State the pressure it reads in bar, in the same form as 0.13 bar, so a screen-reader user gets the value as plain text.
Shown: 1.5 bar
